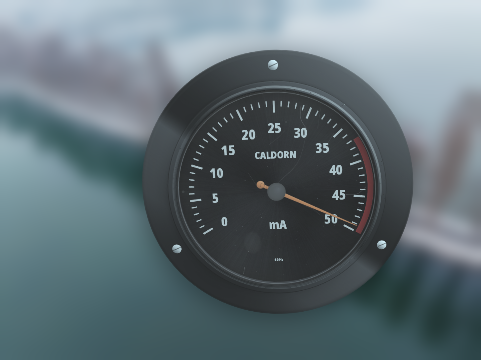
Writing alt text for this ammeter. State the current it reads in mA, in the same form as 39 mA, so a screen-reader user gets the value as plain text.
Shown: 49 mA
